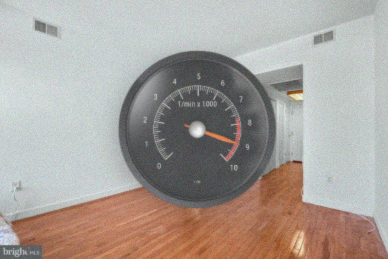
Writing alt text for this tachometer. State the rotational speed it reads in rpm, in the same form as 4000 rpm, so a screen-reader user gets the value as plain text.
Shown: 9000 rpm
